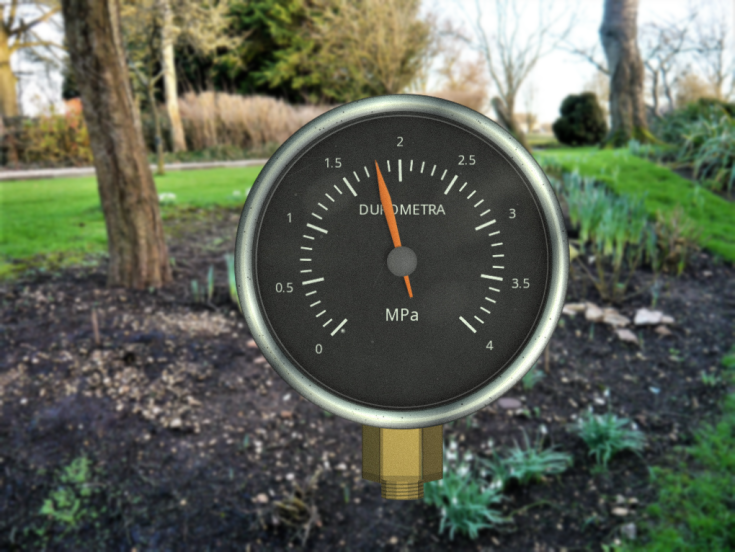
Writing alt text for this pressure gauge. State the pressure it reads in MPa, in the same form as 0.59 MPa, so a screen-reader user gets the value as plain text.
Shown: 1.8 MPa
